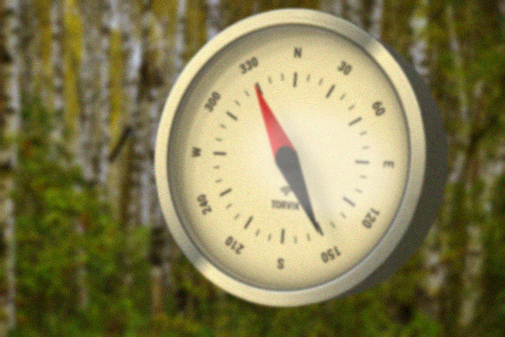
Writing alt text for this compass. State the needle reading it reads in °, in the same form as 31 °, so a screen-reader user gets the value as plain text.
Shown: 330 °
